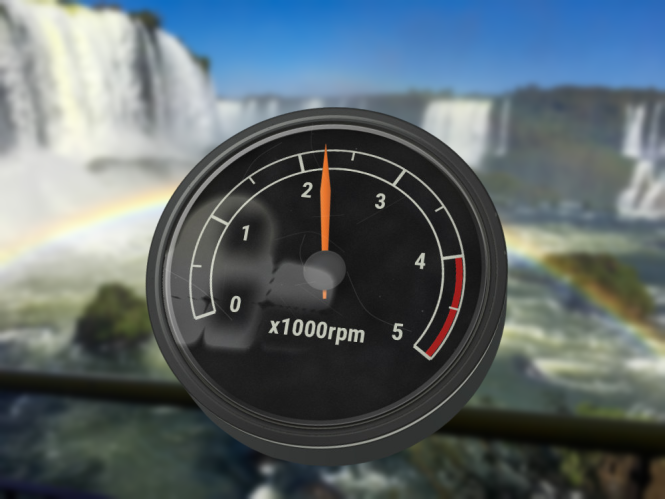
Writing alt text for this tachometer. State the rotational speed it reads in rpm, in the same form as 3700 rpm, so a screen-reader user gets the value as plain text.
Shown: 2250 rpm
